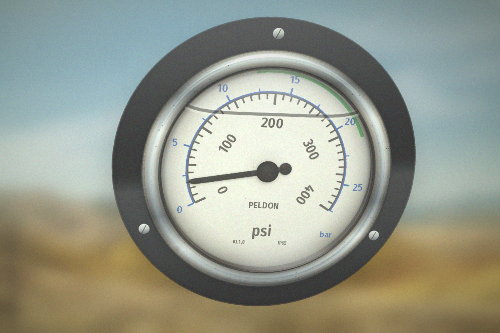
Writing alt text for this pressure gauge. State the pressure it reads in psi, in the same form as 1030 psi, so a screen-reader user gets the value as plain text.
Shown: 30 psi
